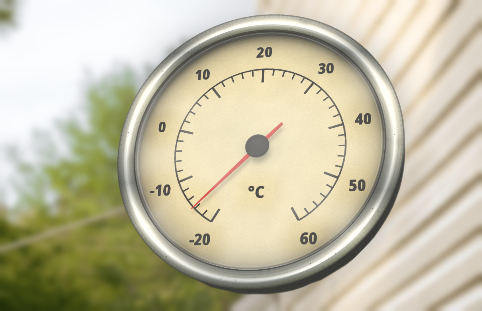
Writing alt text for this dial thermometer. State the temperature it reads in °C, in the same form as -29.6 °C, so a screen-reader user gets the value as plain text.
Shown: -16 °C
